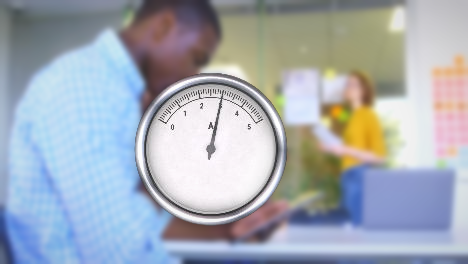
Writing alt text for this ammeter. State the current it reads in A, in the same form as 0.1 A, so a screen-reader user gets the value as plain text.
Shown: 3 A
